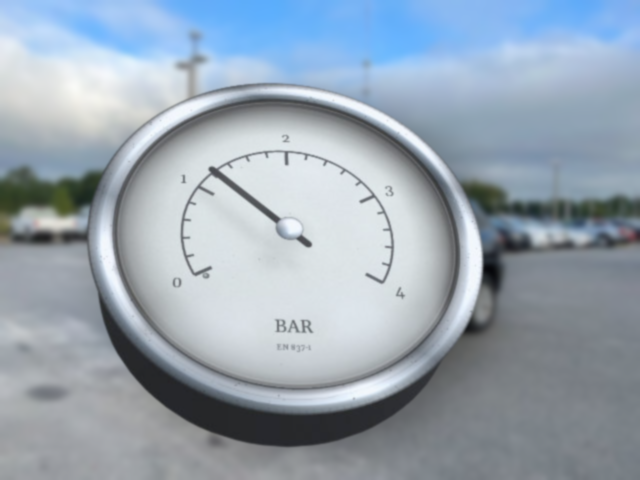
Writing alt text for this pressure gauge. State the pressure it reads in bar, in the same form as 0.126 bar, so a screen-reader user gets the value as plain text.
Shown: 1.2 bar
